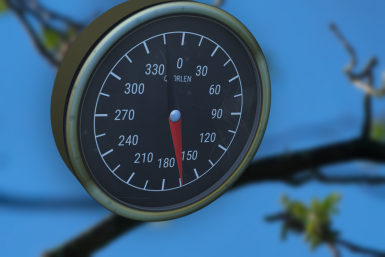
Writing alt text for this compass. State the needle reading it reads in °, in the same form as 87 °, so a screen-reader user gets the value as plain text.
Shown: 165 °
